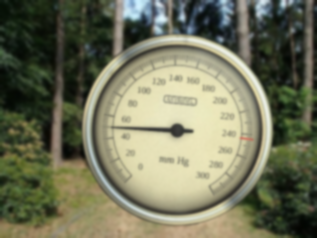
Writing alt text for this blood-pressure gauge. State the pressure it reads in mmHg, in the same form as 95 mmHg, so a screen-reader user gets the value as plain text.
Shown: 50 mmHg
